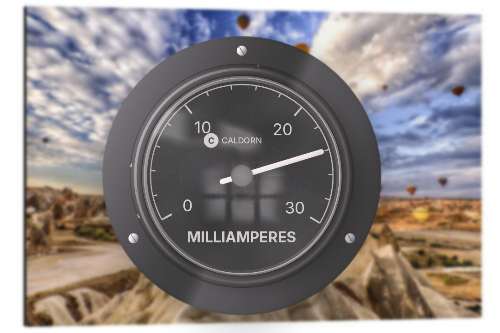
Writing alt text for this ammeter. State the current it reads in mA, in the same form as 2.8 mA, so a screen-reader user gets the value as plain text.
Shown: 24 mA
